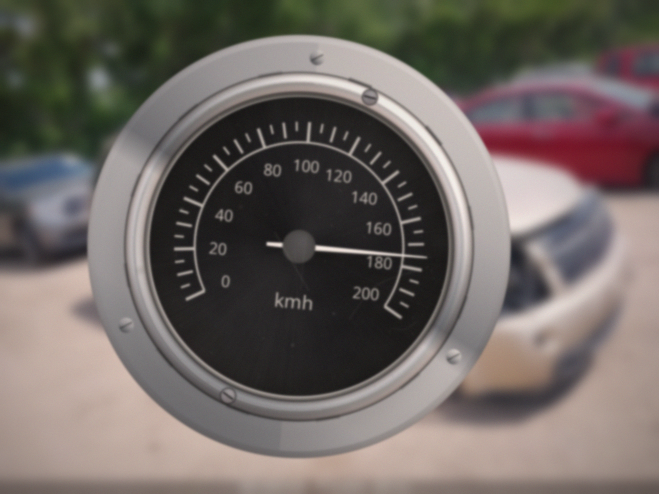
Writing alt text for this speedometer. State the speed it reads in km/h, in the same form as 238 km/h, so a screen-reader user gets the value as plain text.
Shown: 175 km/h
